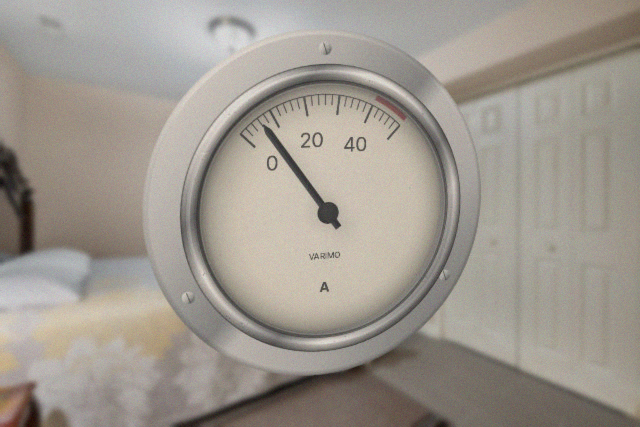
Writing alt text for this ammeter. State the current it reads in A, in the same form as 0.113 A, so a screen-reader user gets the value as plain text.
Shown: 6 A
